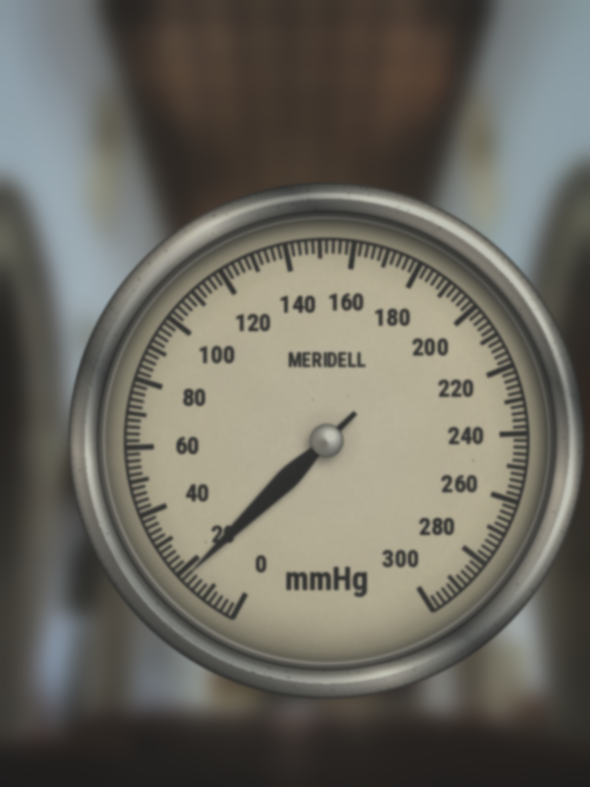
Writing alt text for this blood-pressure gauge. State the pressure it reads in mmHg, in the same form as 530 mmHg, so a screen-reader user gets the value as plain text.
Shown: 18 mmHg
